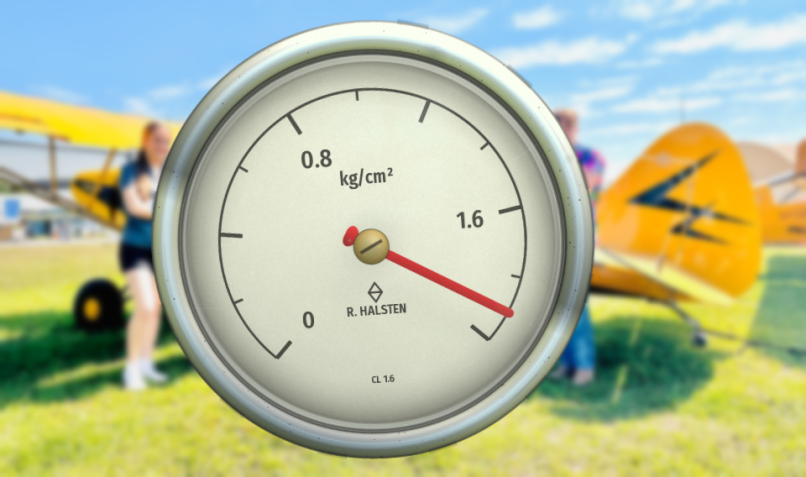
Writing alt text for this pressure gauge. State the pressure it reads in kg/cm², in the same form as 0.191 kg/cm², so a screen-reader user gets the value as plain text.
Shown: 1.9 kg/cm²
